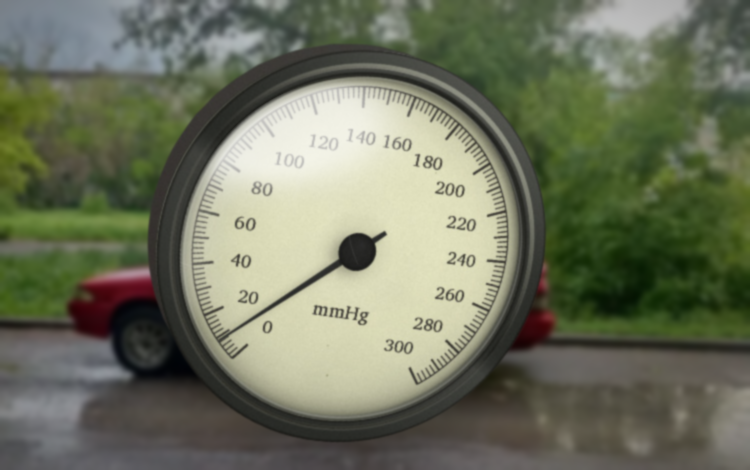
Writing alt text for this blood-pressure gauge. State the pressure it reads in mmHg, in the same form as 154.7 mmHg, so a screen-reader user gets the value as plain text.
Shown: 10 mmHg
